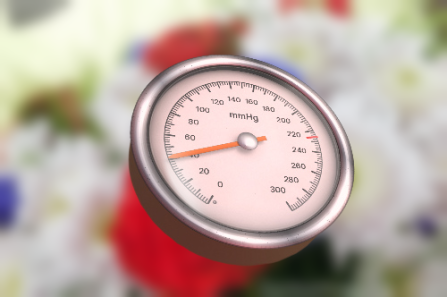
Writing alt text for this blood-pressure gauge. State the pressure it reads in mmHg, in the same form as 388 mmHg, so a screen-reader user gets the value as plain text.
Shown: 40 mmHg
